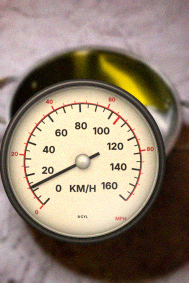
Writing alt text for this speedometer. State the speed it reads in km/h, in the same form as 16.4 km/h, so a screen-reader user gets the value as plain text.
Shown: 12.5 km/h
